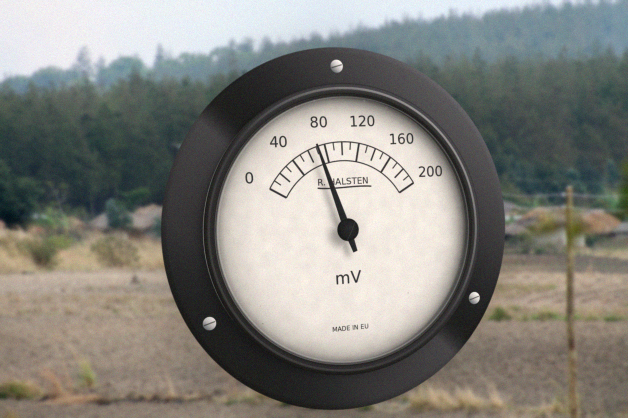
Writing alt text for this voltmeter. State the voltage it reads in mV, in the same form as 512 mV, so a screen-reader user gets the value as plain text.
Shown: 70 mV
